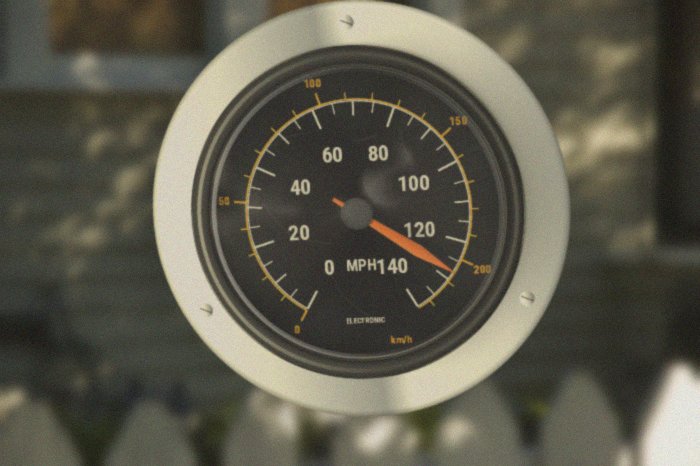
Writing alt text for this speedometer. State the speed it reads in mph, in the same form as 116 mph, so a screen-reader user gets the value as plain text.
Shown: 127.5 mph
